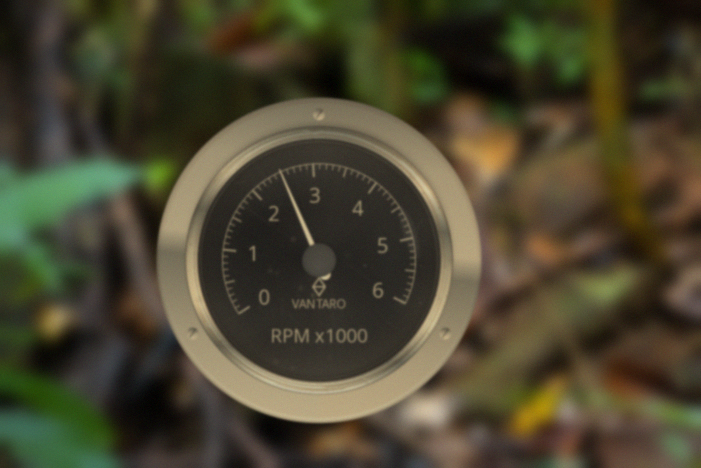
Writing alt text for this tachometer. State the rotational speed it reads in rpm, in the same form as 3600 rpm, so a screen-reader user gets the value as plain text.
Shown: 2500 rpm
